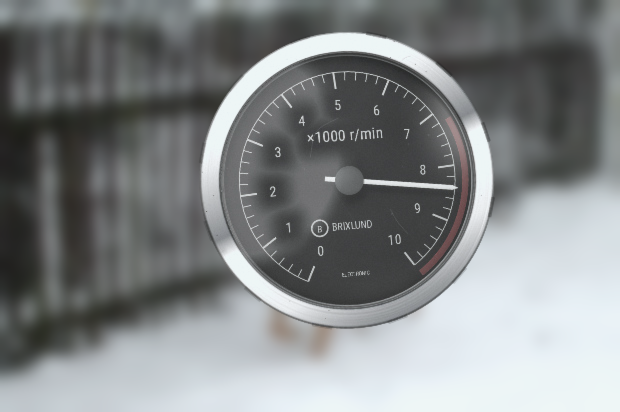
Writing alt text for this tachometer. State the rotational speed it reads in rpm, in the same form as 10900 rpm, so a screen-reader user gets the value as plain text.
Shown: 8400 rpm
